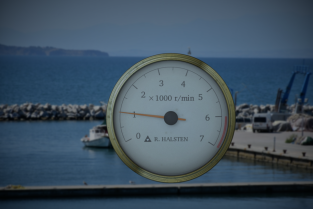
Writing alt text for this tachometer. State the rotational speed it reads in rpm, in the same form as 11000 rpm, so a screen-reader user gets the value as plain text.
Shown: 1000 rpm
